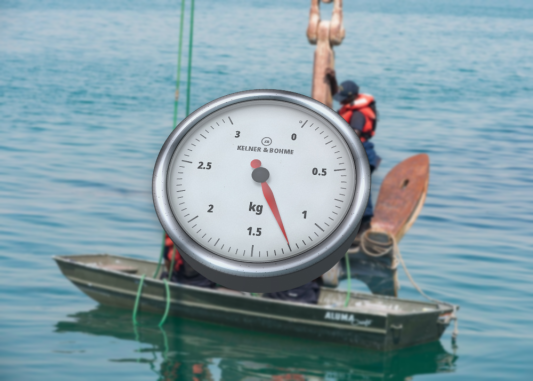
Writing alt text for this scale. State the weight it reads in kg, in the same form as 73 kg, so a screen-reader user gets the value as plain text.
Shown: 1.25 kg
